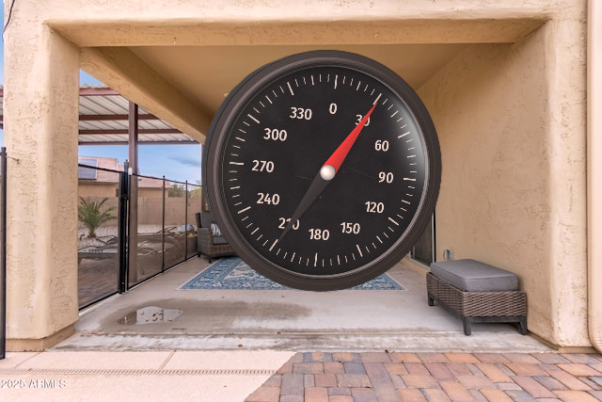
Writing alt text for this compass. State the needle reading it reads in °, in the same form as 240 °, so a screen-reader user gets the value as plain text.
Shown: 30 °
